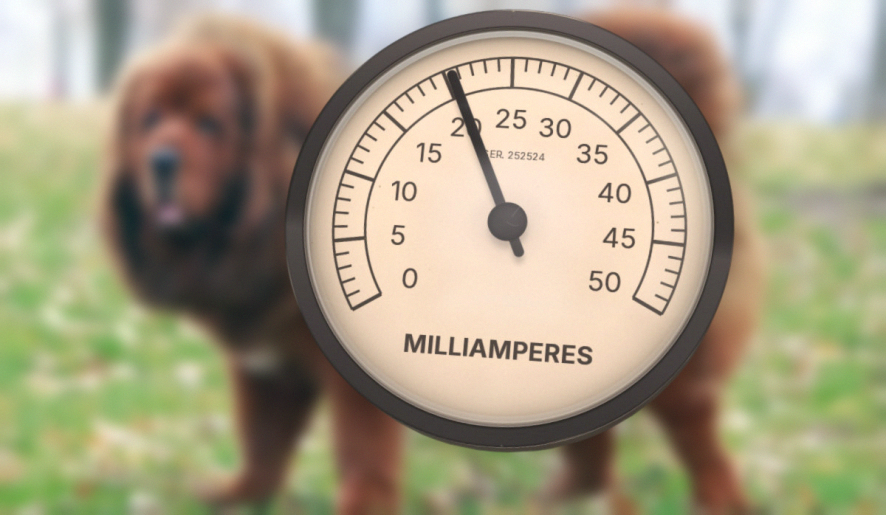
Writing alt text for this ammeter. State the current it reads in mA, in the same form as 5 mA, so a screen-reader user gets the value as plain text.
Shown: 20.5 mA
